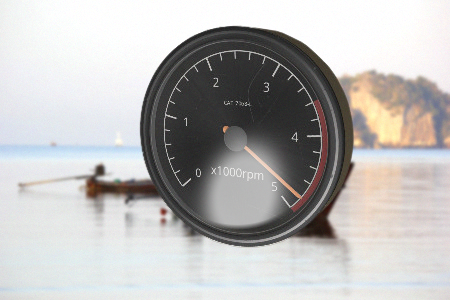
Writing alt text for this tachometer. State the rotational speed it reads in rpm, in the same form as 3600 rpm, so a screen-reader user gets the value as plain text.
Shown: 4800 rpm
